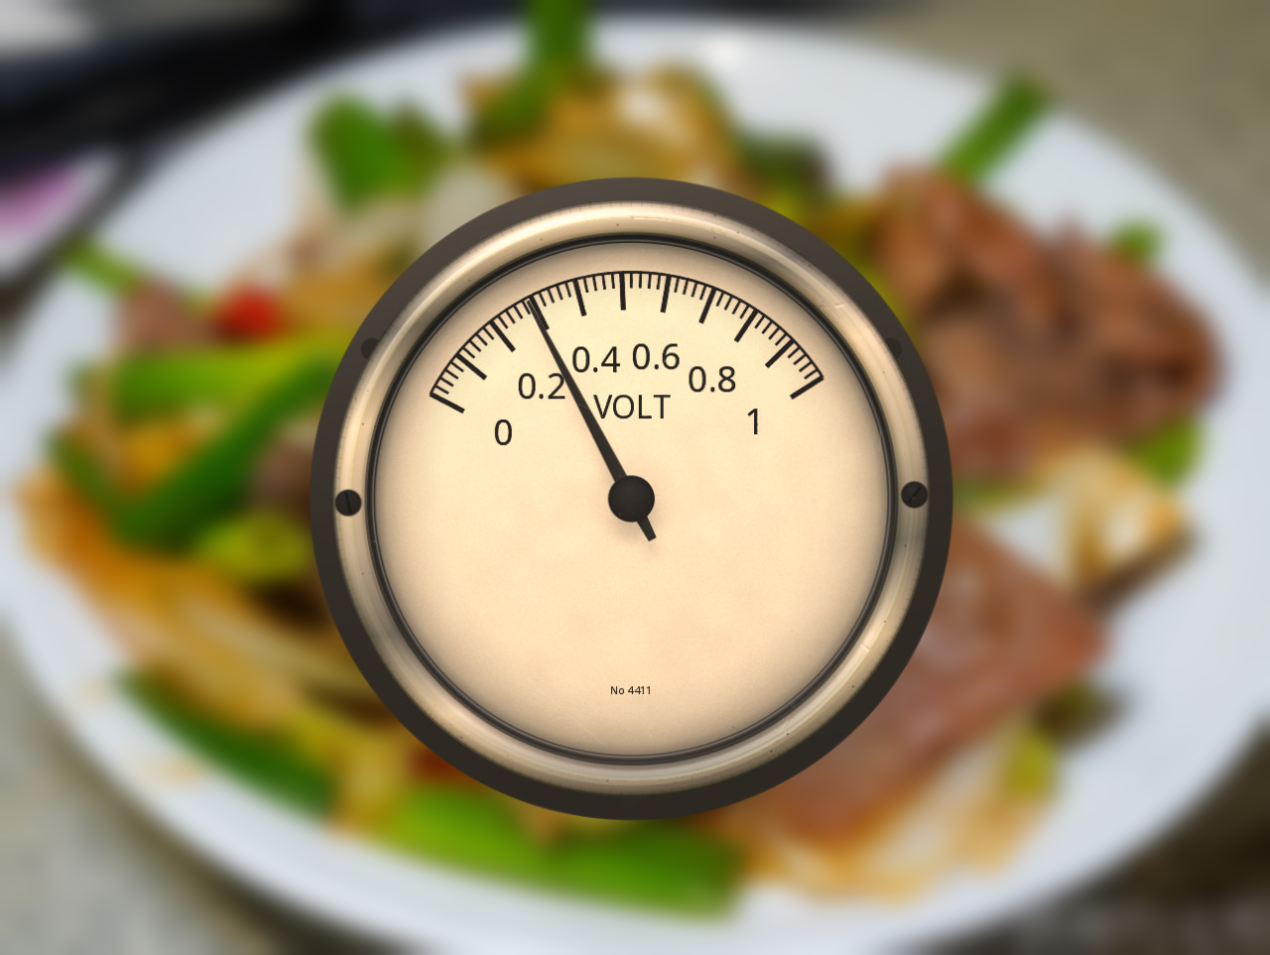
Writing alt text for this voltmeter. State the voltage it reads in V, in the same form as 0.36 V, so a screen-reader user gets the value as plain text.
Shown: 0.29 V
